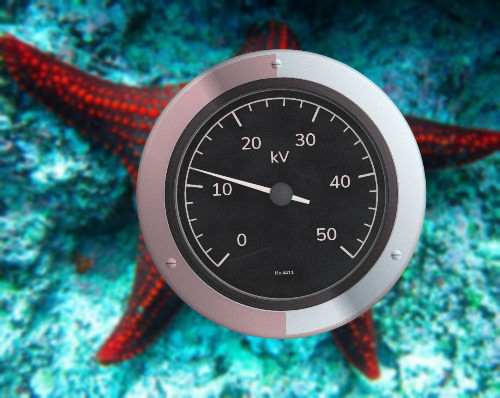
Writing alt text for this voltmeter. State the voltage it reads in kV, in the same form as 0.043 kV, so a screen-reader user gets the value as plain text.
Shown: 12 kV
